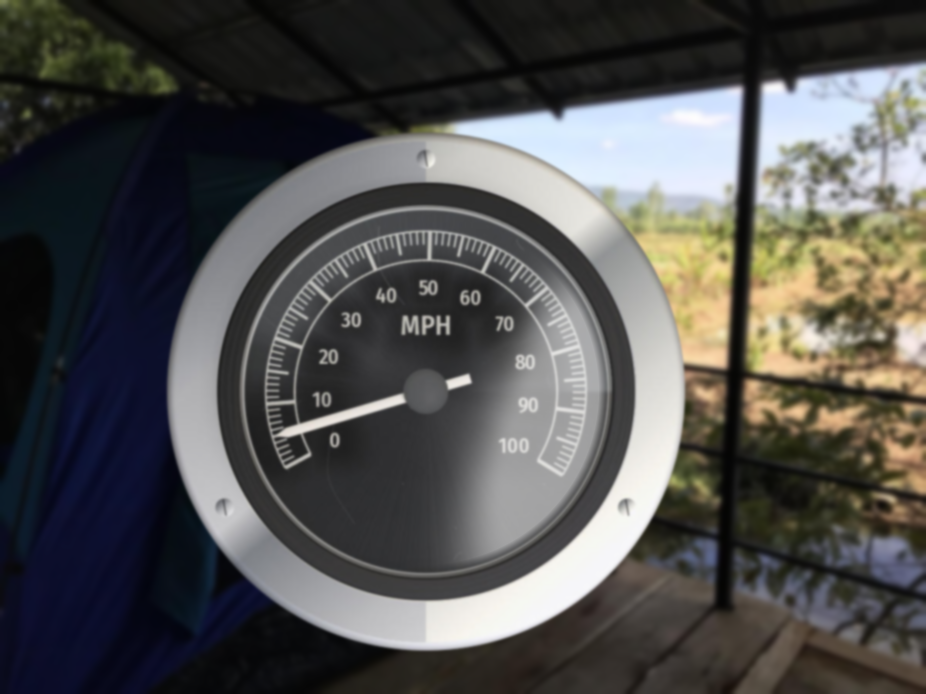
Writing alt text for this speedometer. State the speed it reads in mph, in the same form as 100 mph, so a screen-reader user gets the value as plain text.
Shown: 5 mph
